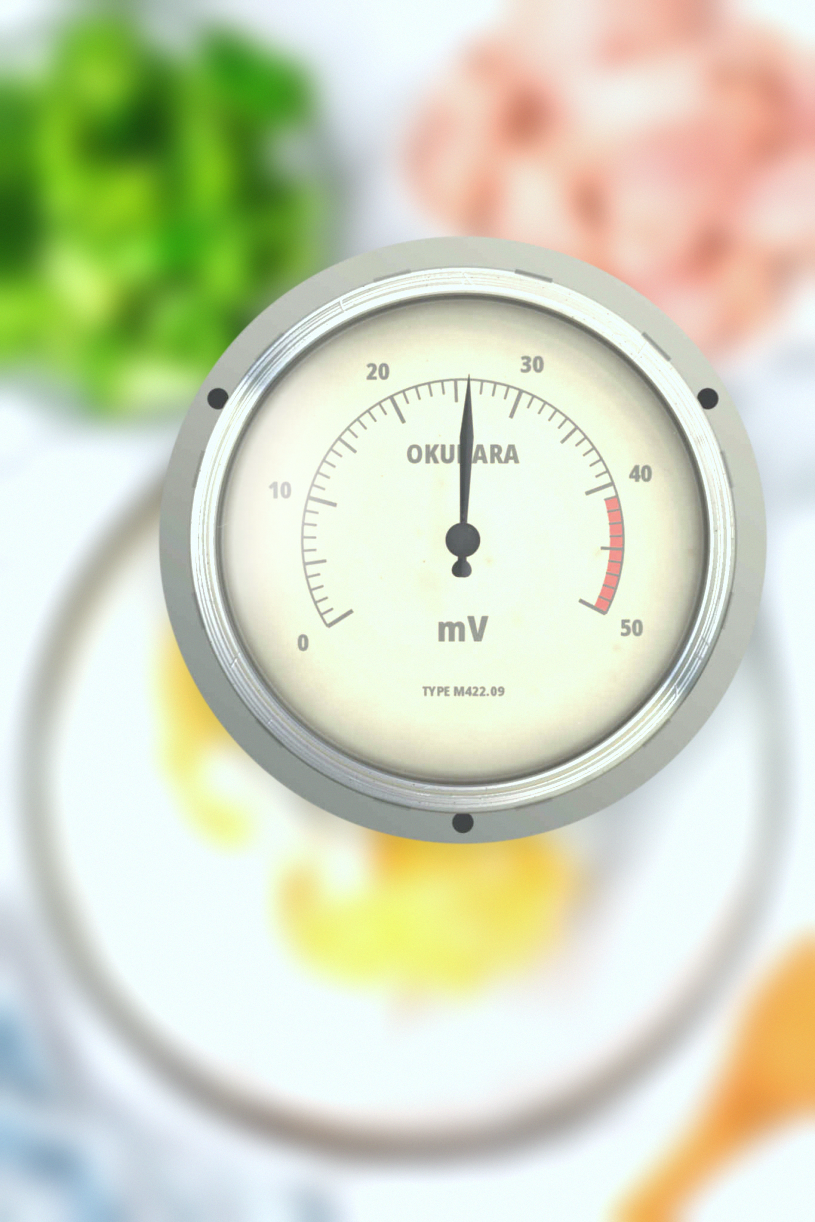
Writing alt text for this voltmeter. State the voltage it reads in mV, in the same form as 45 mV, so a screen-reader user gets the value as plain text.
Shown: 26 mV
